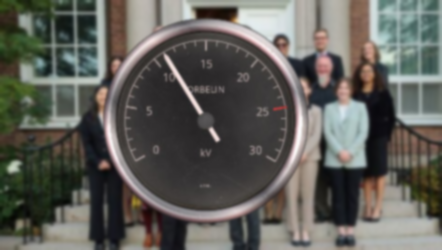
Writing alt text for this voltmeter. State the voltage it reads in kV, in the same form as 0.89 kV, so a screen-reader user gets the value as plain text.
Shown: 11 kV
